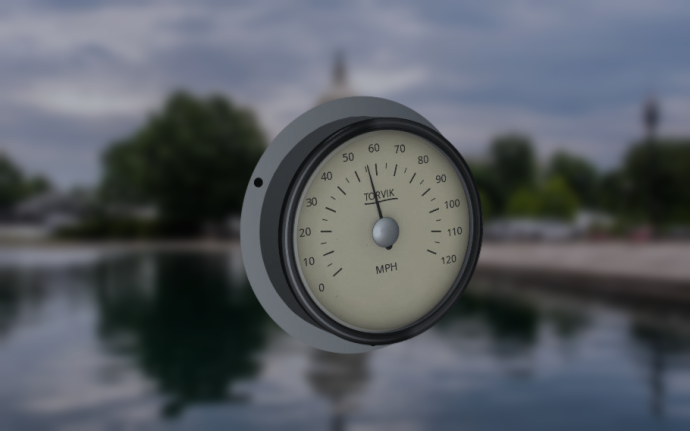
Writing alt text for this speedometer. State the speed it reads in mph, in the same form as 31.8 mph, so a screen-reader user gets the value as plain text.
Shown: 55 mph
